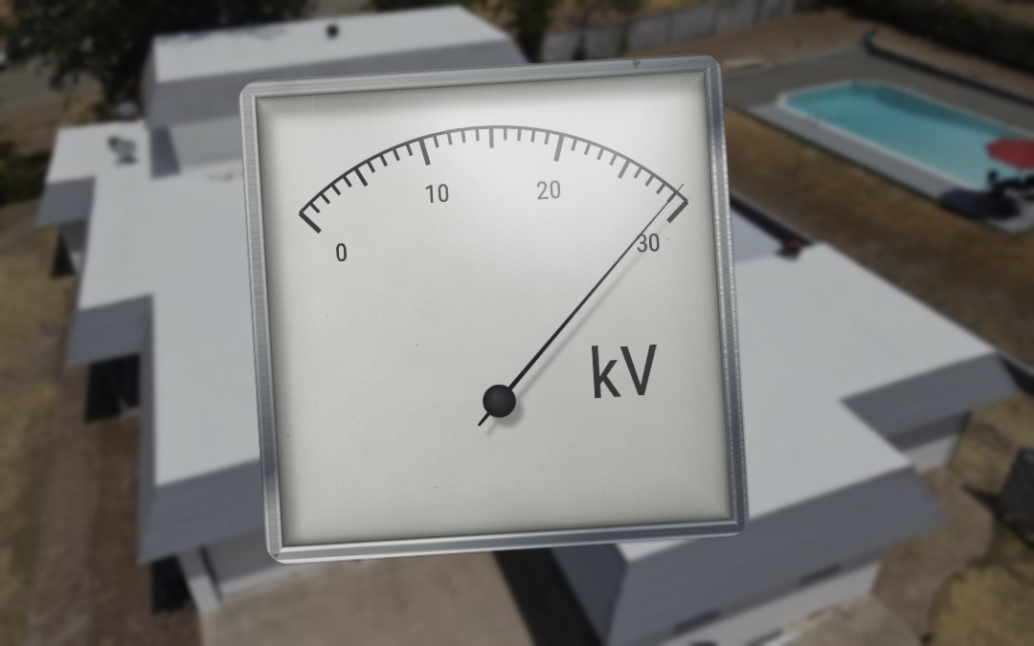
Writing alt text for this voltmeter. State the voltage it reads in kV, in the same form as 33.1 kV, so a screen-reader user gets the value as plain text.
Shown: 29 kV
